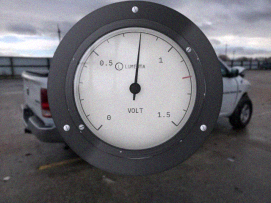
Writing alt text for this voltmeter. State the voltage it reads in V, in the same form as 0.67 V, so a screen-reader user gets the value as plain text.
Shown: 0.8 V
